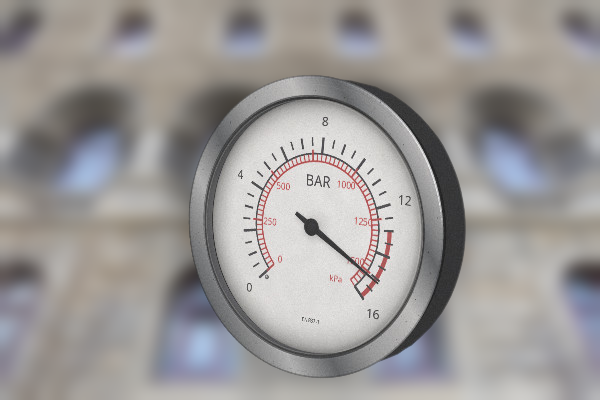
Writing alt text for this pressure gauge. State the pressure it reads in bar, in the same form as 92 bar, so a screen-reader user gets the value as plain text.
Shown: 15 bar
